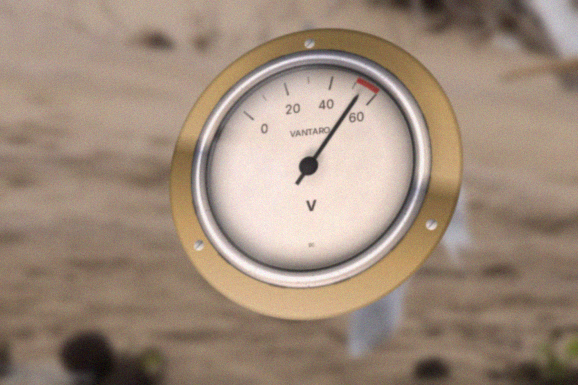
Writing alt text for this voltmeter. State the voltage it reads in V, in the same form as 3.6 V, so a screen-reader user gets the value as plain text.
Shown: 55 V
